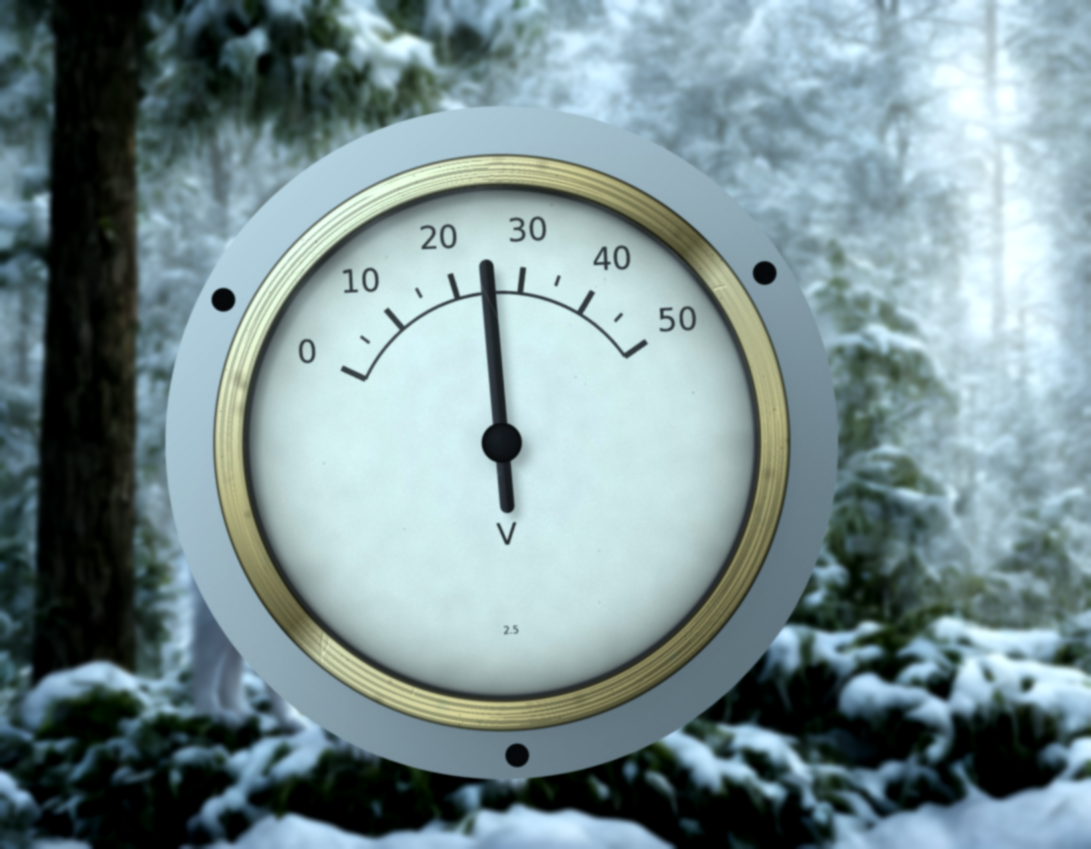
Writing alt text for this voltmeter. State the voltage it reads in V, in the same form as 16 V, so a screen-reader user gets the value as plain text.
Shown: 25 V
